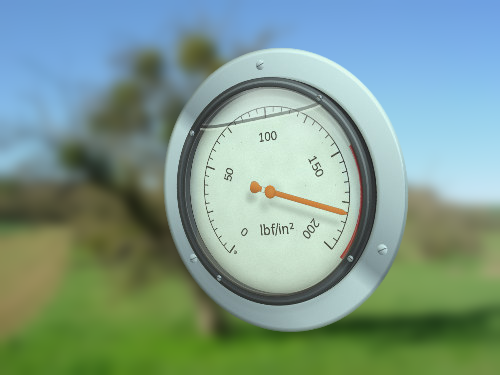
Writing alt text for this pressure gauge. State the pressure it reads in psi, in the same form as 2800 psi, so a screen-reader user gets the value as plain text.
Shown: 180 psi
